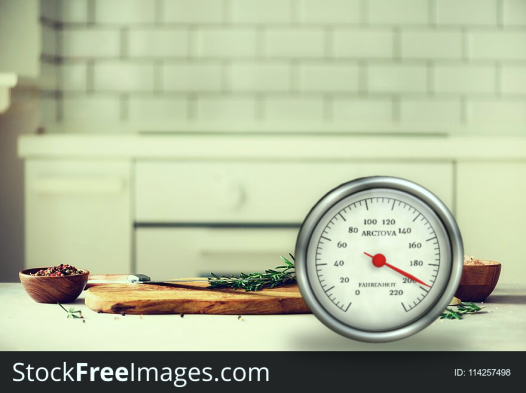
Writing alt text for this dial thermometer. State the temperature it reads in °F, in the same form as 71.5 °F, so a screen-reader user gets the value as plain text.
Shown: 196 °F
